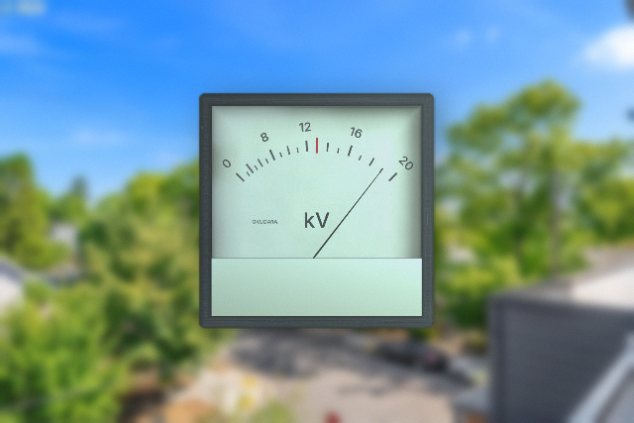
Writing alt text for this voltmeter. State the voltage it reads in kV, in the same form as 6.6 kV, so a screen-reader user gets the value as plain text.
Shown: 19 kV
